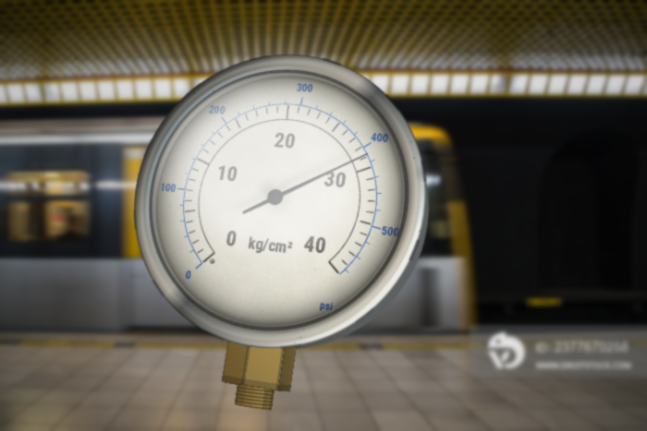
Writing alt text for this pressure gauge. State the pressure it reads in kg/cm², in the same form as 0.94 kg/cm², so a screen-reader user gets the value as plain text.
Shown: 29 kg/cm²
